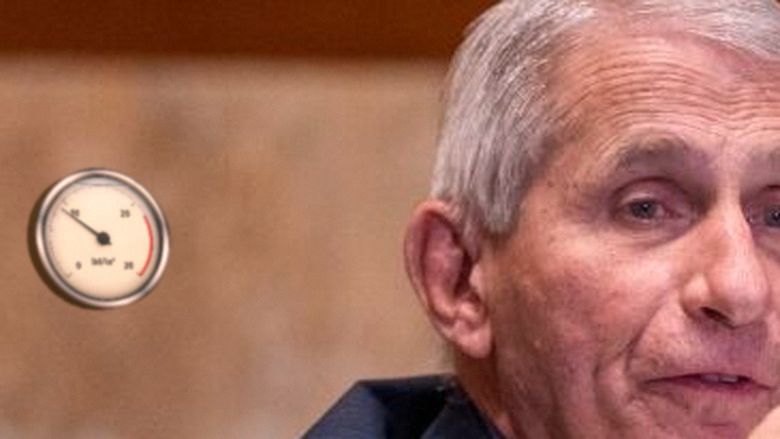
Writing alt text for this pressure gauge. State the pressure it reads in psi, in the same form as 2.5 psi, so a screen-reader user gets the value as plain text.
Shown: 9 psi
